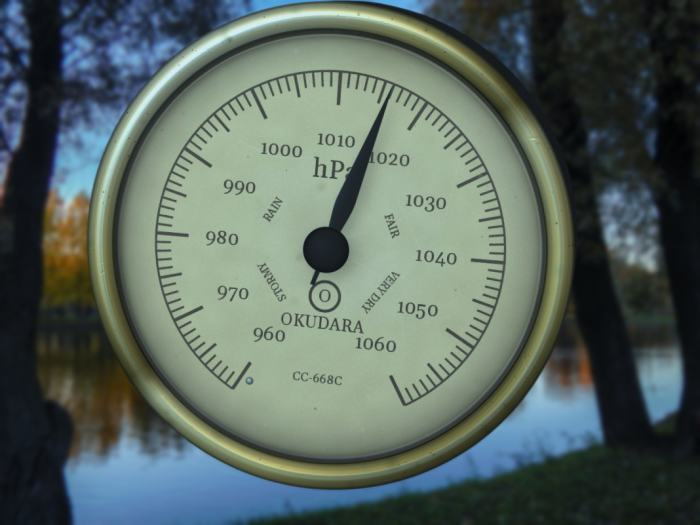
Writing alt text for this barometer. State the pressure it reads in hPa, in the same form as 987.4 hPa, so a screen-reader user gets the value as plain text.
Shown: 1016 hPa
